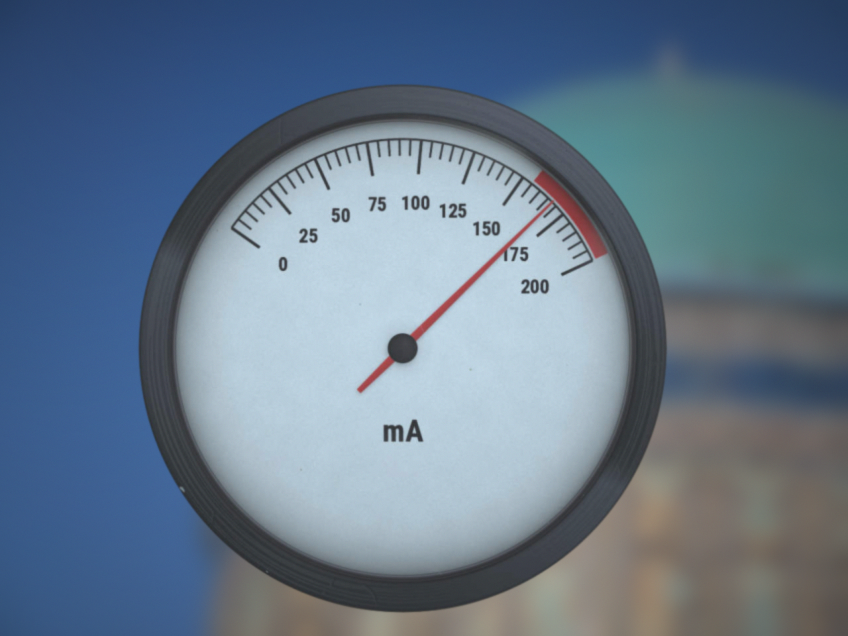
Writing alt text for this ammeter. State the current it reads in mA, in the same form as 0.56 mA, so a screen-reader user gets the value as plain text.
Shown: 167.5 mA
